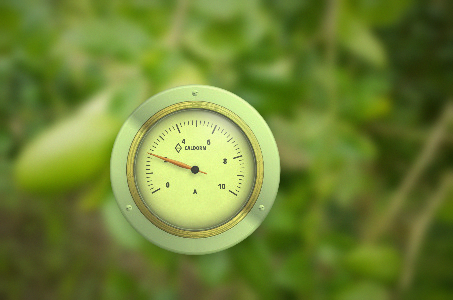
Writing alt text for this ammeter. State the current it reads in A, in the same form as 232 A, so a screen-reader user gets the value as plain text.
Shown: 2 A
